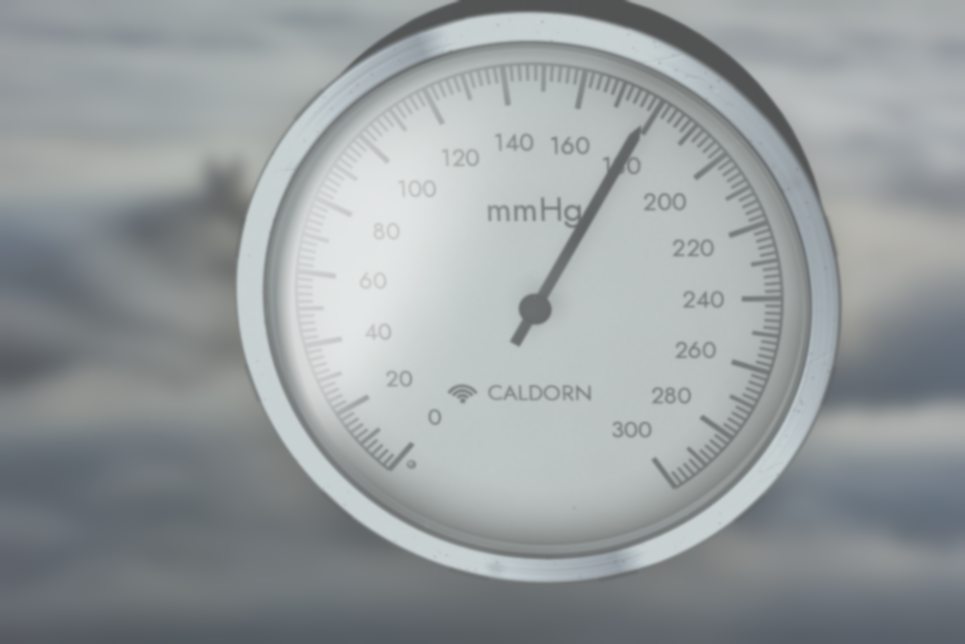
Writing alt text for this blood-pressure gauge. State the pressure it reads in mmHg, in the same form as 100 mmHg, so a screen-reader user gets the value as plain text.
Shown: 178 mmHg
